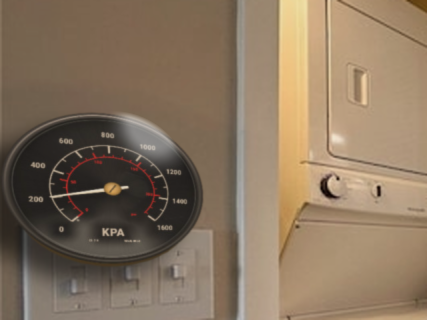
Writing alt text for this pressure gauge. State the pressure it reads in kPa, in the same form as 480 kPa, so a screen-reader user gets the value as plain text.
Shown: 200 kPa
